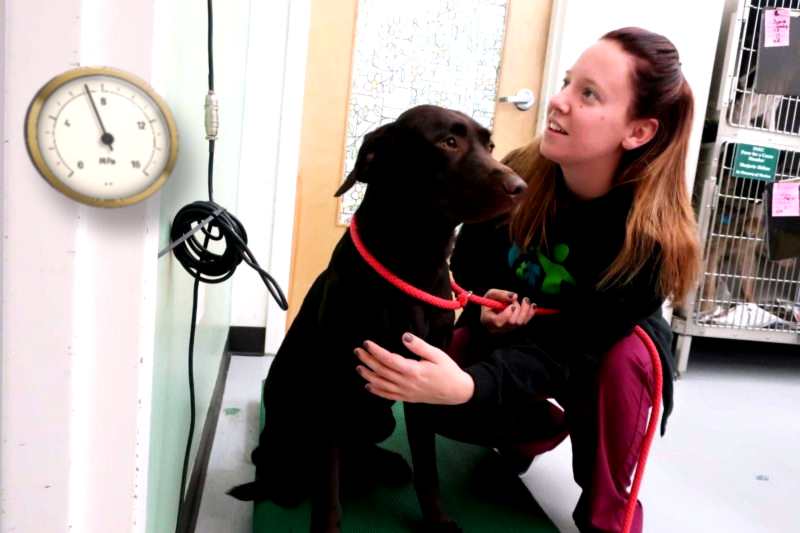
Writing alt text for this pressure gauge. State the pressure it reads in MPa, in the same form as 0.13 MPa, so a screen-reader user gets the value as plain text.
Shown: 7 MPa
